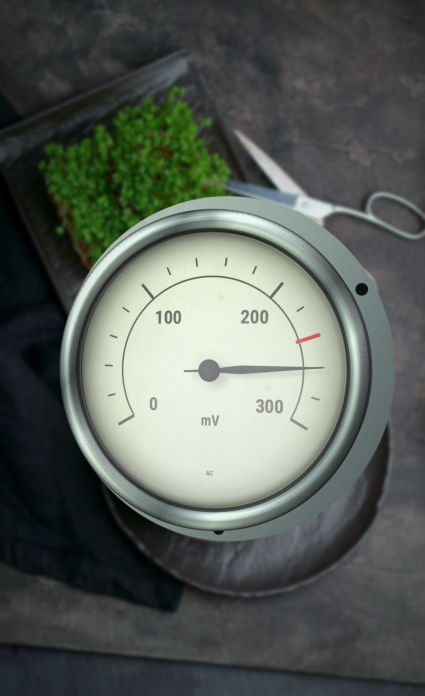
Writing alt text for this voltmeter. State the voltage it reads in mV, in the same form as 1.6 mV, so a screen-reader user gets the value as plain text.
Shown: 260 mV
